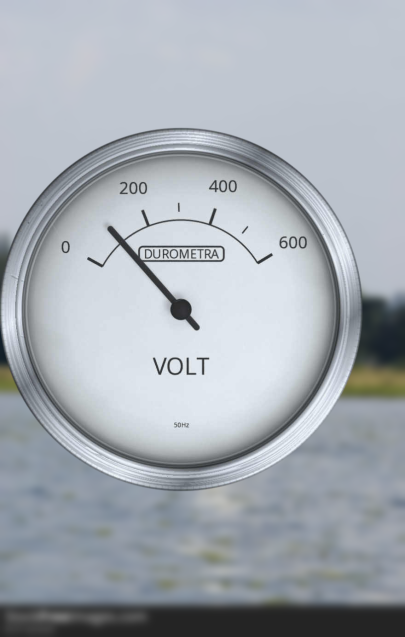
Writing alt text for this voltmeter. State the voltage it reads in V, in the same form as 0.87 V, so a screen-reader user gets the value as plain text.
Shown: 100 V
